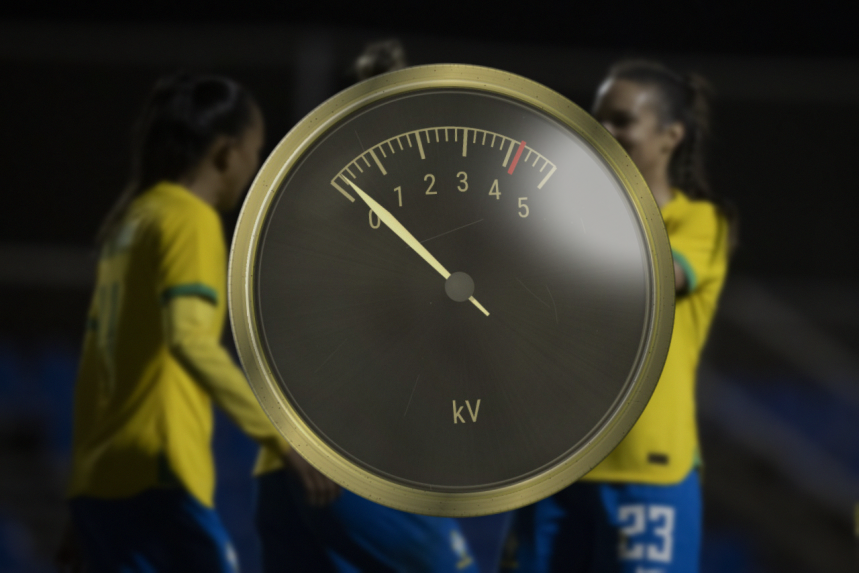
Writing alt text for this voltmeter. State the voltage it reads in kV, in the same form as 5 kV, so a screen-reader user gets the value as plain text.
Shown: 0.2 kV
